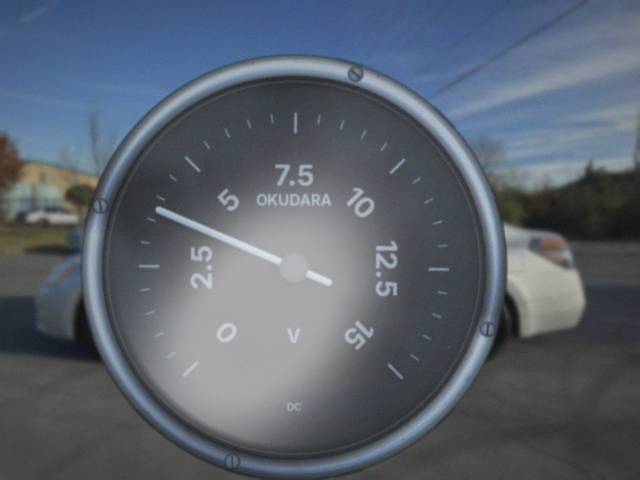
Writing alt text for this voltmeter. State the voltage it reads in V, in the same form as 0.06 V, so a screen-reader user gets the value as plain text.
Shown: 3.75 V
